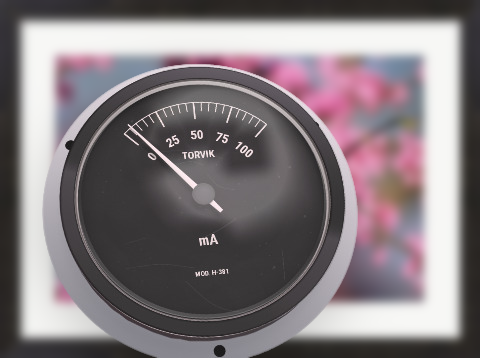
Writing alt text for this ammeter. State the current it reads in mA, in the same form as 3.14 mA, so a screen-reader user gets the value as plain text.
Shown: 5 mA
